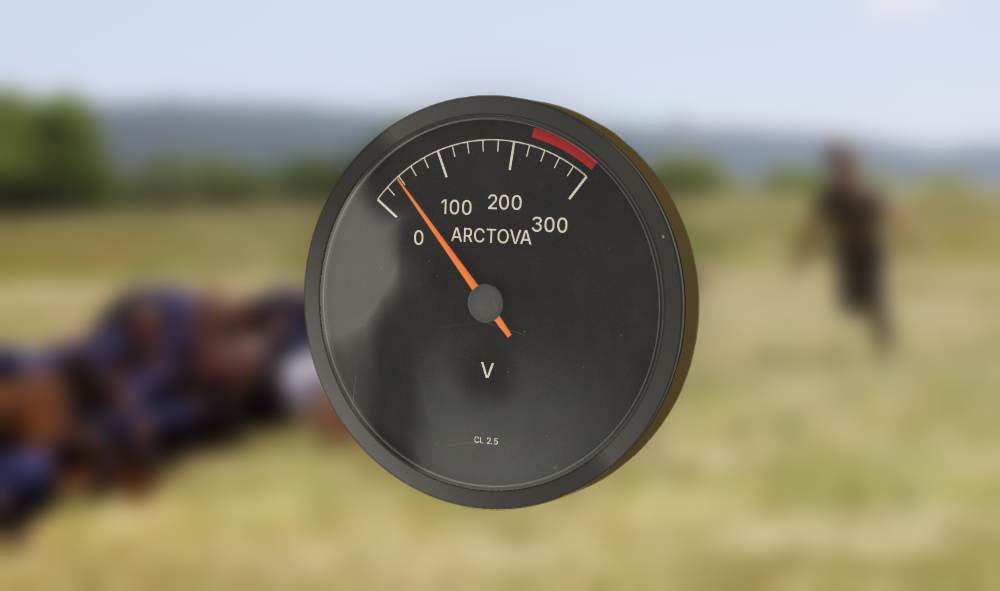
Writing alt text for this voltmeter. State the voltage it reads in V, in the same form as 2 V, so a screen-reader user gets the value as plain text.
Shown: 40 V
